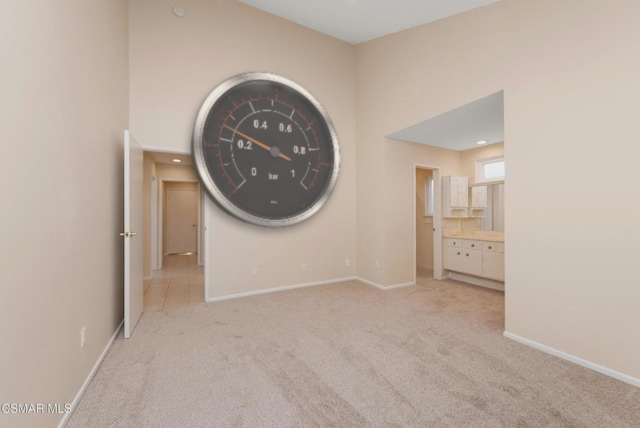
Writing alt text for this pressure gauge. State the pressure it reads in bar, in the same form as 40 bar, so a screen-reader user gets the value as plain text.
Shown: 0.25 bar
